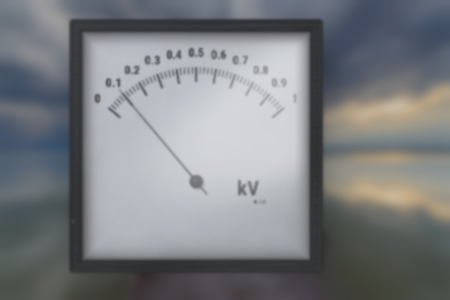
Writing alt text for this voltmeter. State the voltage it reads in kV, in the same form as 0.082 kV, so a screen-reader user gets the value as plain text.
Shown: 0.1 kV
